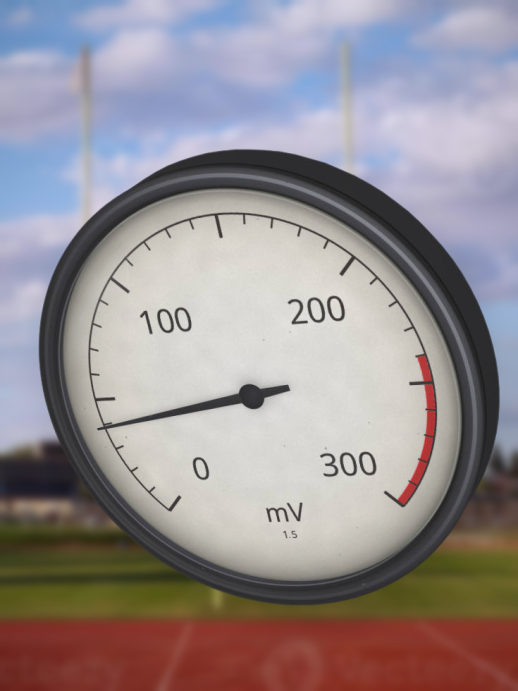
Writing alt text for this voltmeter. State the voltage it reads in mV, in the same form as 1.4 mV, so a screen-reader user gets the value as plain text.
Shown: 40 mV
